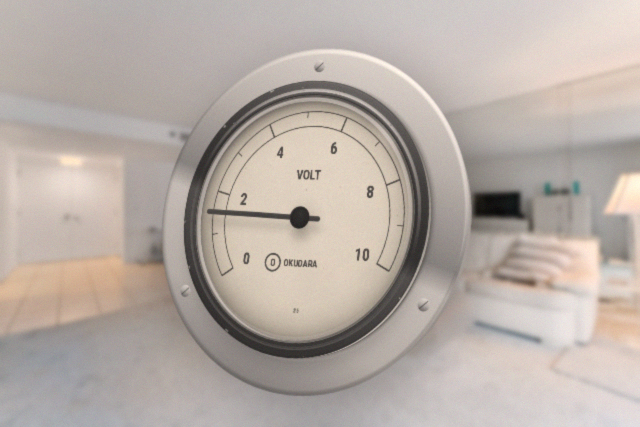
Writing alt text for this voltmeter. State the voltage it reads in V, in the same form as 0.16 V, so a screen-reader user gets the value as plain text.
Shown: 1.5 V
